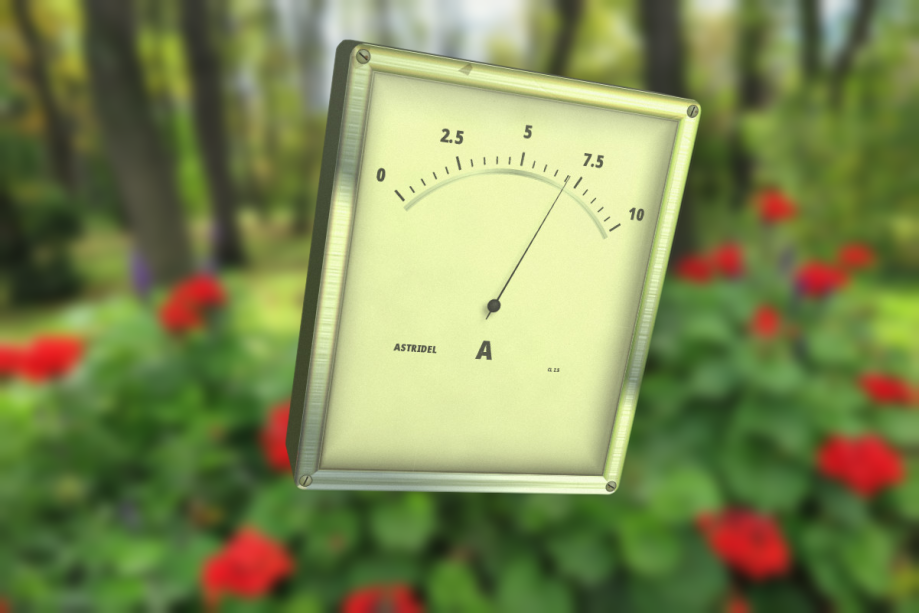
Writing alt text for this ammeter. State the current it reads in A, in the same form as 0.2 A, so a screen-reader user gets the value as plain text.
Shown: 7 A
